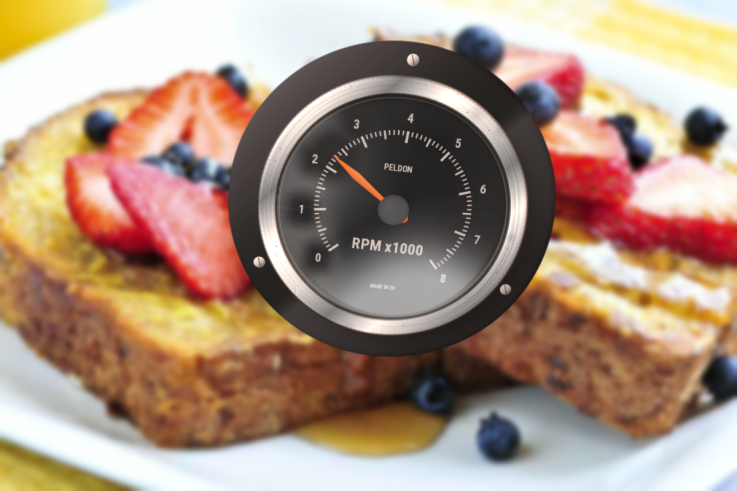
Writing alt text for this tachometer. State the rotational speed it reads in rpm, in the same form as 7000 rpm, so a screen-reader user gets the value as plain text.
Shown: 2300 rpm
